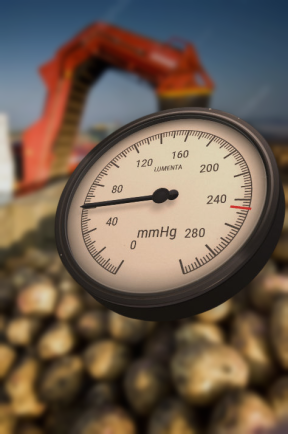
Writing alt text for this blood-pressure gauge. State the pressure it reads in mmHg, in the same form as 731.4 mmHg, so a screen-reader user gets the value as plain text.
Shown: 60 mmHg
